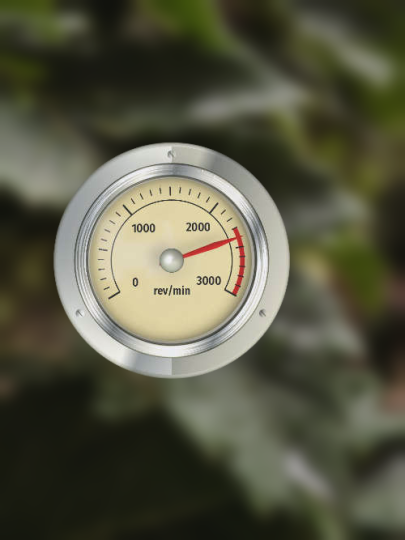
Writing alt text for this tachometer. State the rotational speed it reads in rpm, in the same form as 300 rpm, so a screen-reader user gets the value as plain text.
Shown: 2400 rpm
